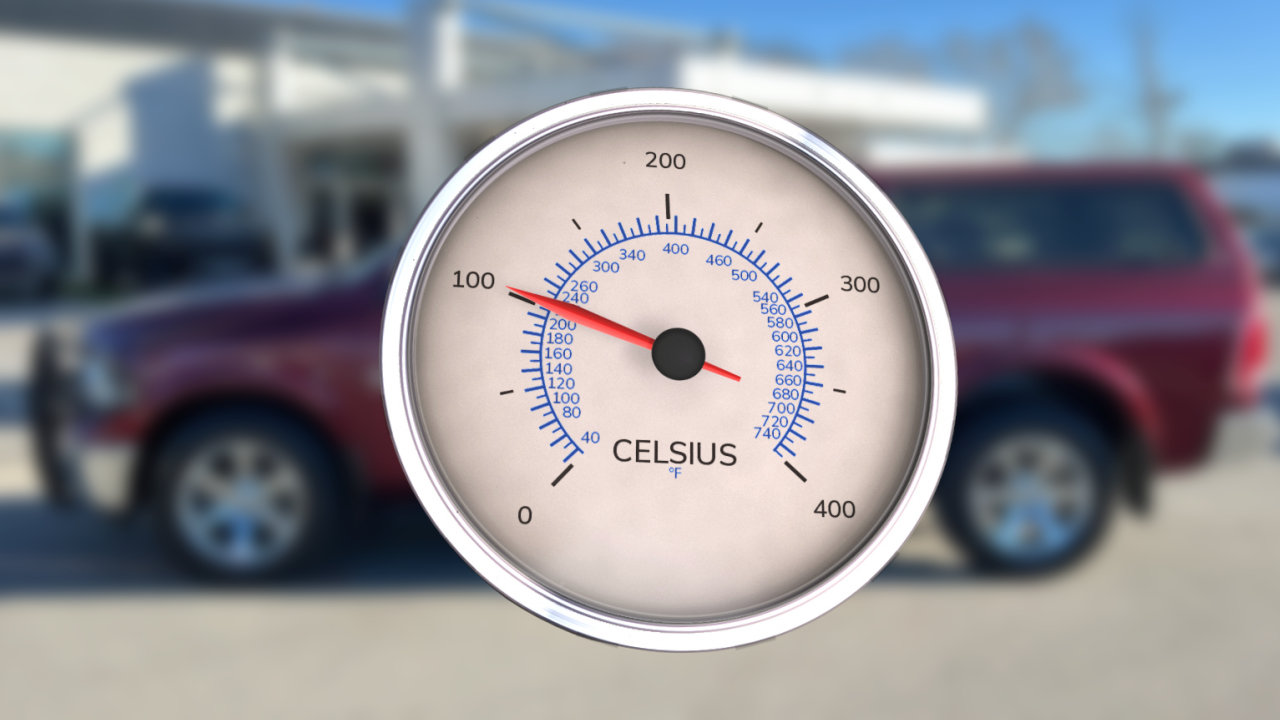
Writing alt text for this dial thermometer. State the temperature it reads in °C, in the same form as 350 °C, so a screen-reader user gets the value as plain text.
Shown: 100 °C
